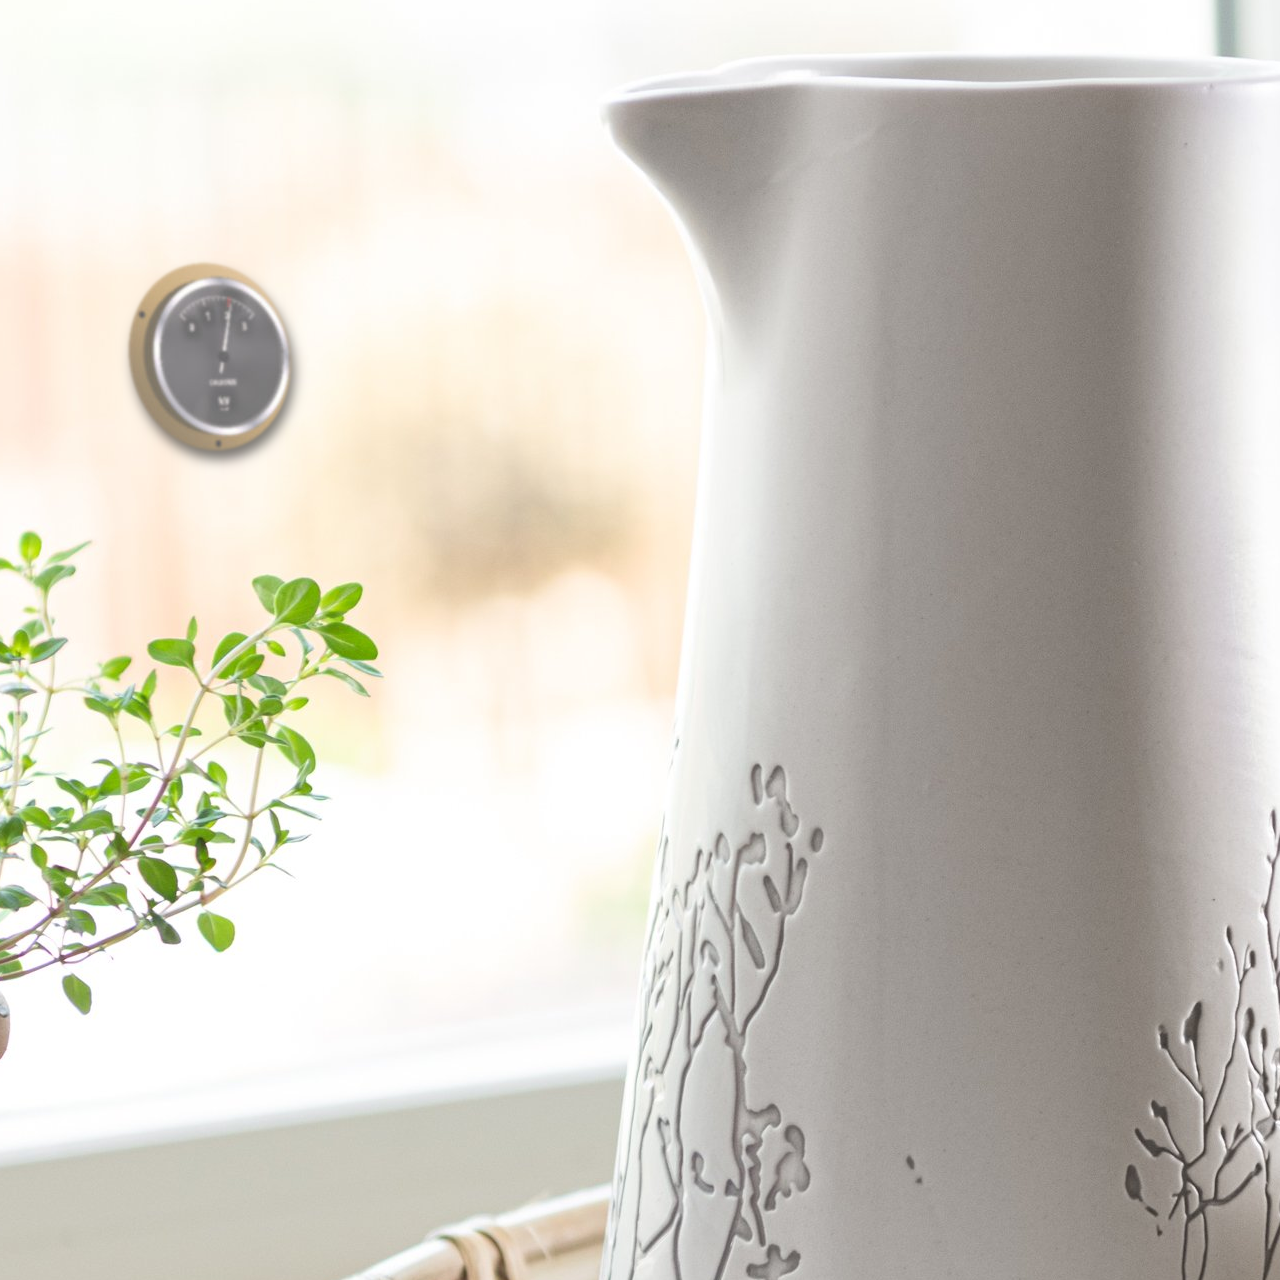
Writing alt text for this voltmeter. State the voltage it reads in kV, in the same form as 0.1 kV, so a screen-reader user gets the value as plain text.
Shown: 2 kV
